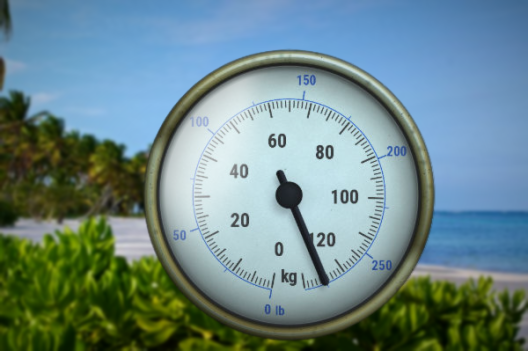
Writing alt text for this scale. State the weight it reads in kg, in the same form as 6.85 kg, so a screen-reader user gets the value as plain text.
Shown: 125 kg
